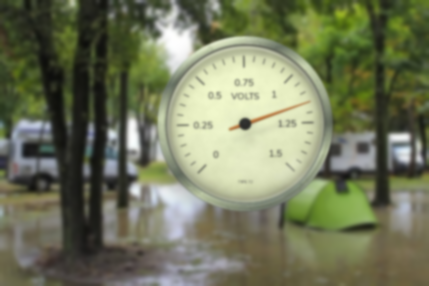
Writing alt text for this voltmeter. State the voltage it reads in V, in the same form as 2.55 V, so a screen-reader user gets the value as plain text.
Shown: 1.15 V
